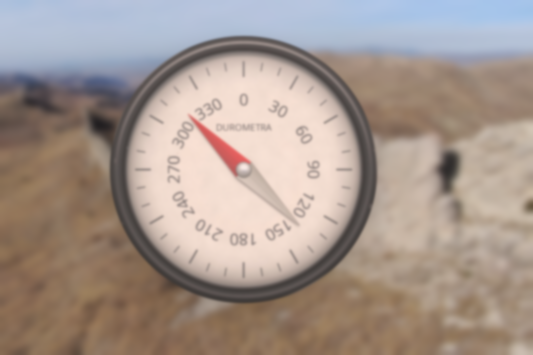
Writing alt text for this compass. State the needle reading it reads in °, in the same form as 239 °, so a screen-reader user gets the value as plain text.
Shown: 315 °
